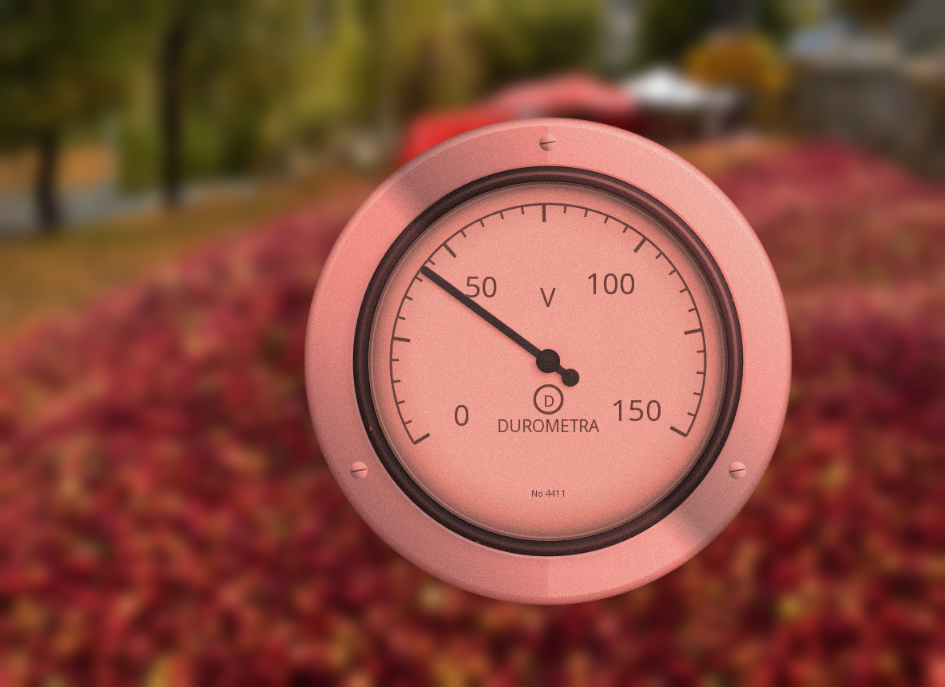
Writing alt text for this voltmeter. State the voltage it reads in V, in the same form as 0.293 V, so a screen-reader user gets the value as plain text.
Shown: 42.5 V
